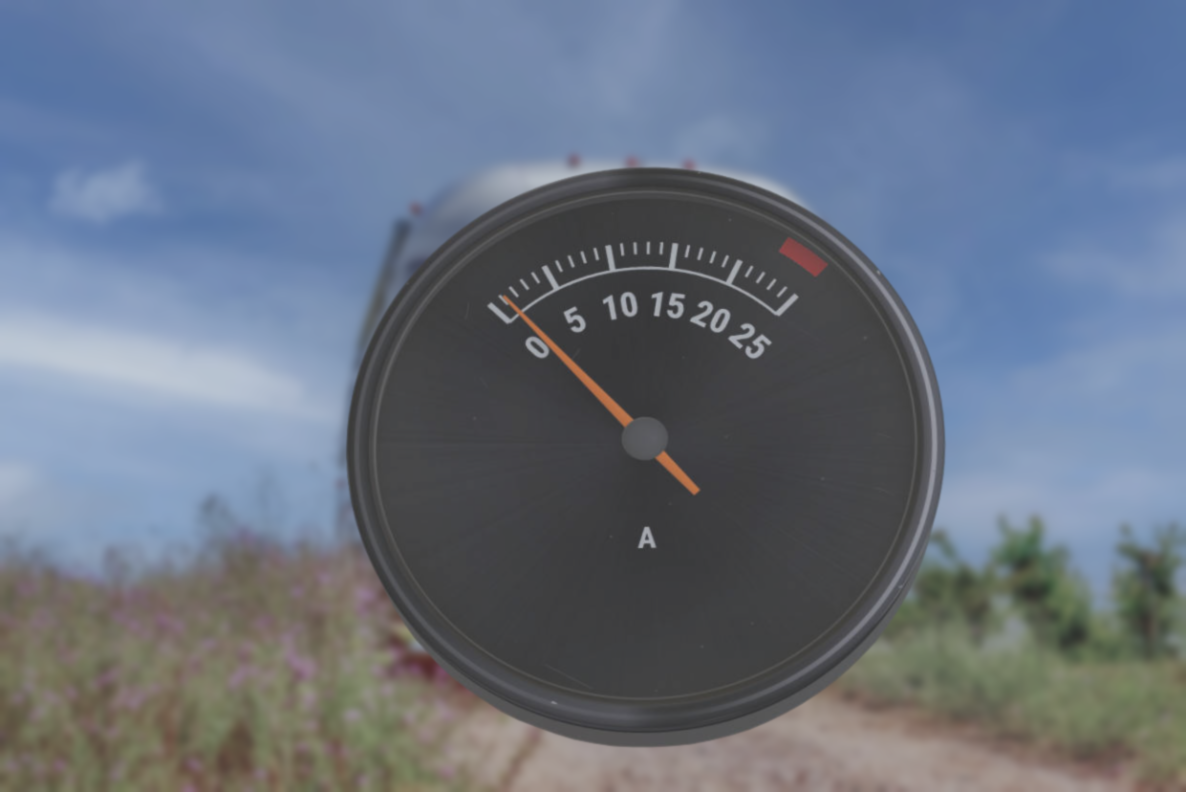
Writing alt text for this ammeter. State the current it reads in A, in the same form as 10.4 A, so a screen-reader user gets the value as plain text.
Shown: 1 A
